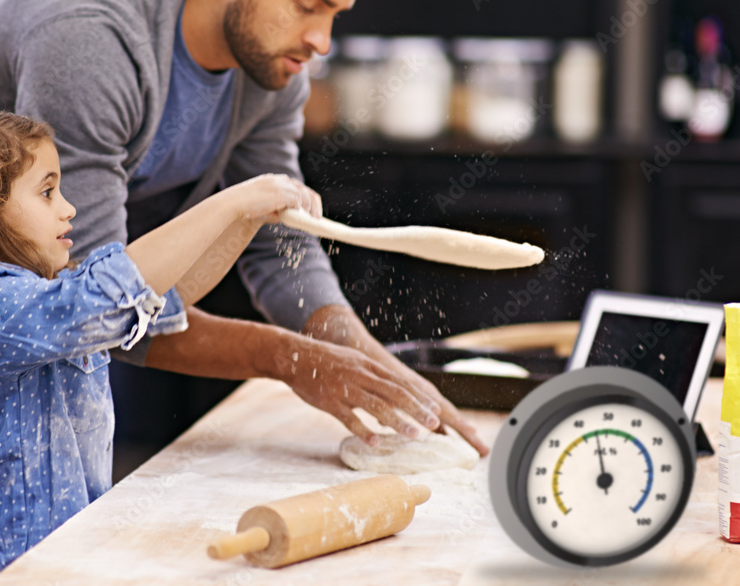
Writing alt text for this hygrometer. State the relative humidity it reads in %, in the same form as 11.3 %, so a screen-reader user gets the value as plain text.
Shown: 45 %
